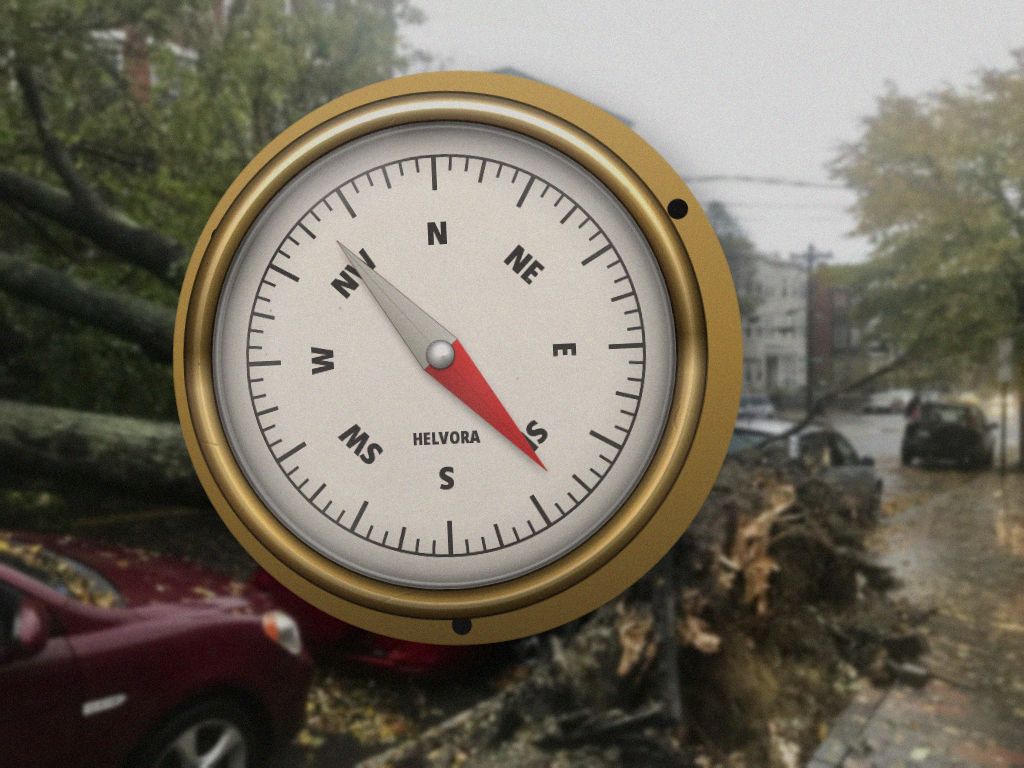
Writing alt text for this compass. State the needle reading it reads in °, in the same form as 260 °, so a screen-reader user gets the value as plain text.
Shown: 140 °
